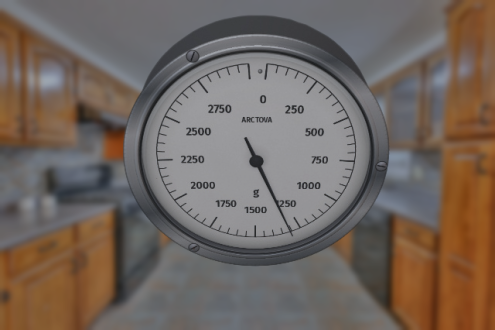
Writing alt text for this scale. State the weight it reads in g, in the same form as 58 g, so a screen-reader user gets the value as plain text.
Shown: 1300 g
